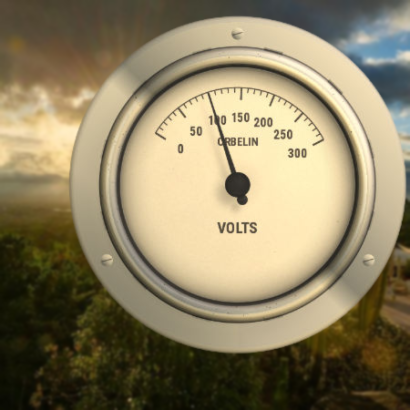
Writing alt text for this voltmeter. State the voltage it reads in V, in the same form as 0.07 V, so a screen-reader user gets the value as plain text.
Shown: 100 V
